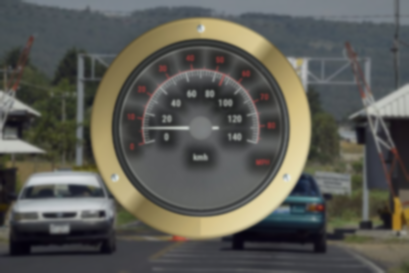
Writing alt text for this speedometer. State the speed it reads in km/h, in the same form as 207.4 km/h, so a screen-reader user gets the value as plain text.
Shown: 10 km/h
